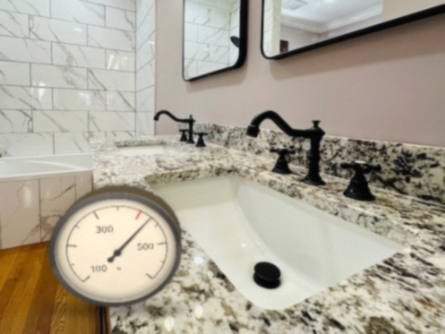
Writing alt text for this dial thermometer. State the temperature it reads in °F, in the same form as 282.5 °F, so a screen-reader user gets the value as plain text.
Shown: 425 °F
